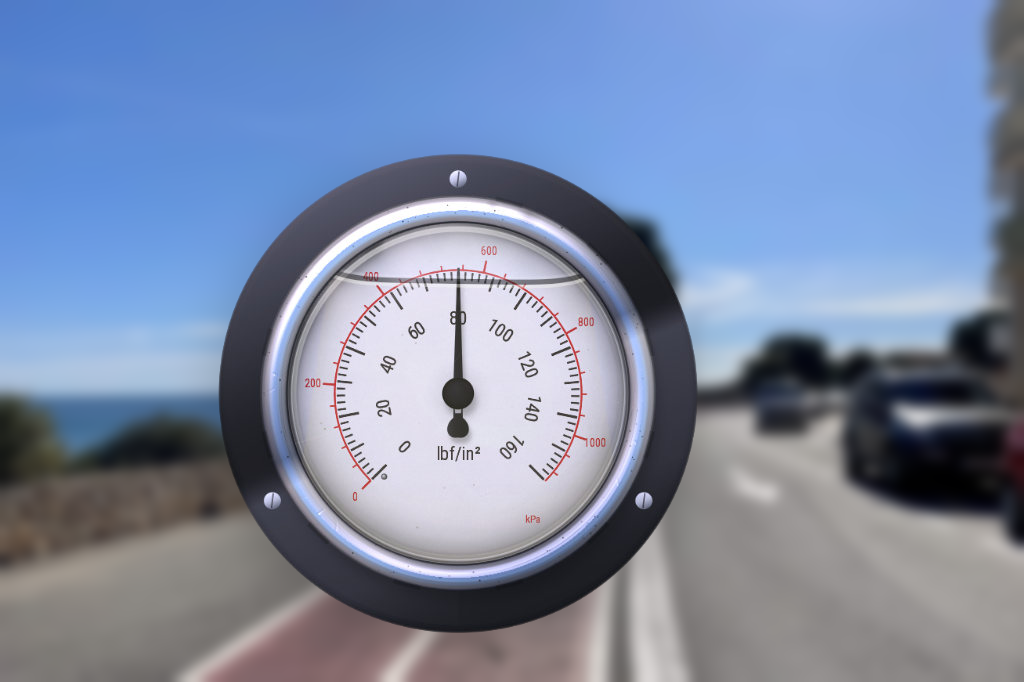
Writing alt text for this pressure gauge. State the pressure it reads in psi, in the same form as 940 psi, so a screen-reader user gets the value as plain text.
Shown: 80 psi
